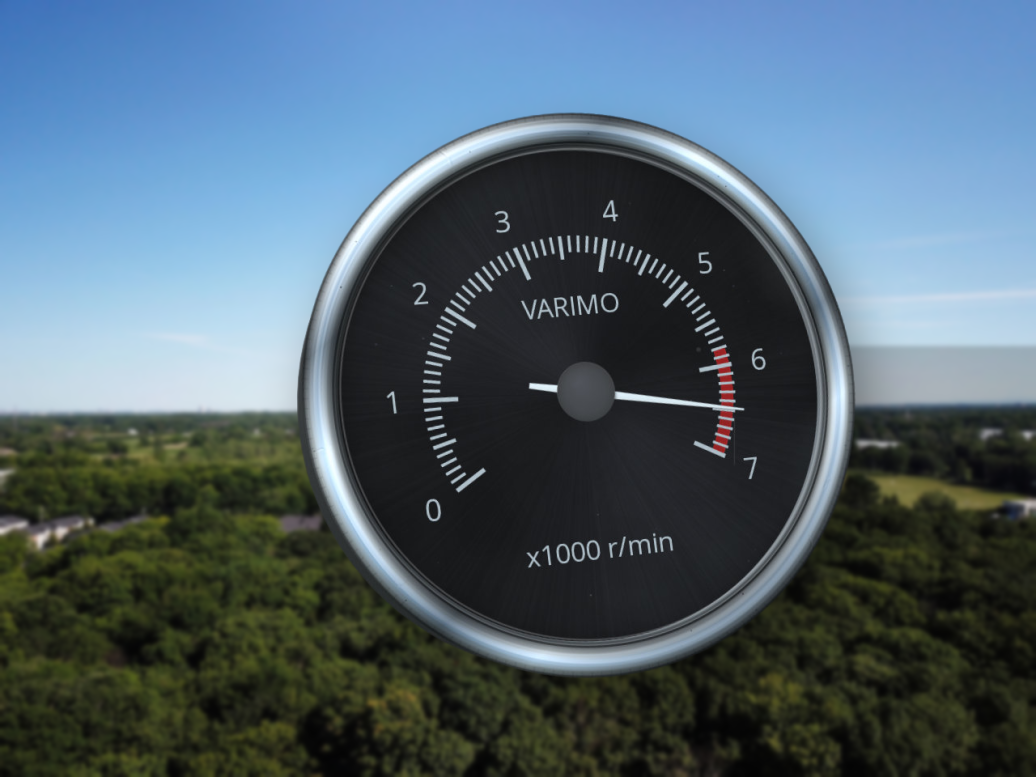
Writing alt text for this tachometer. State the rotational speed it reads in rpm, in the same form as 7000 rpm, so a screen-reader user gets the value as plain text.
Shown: 6500 rpm
